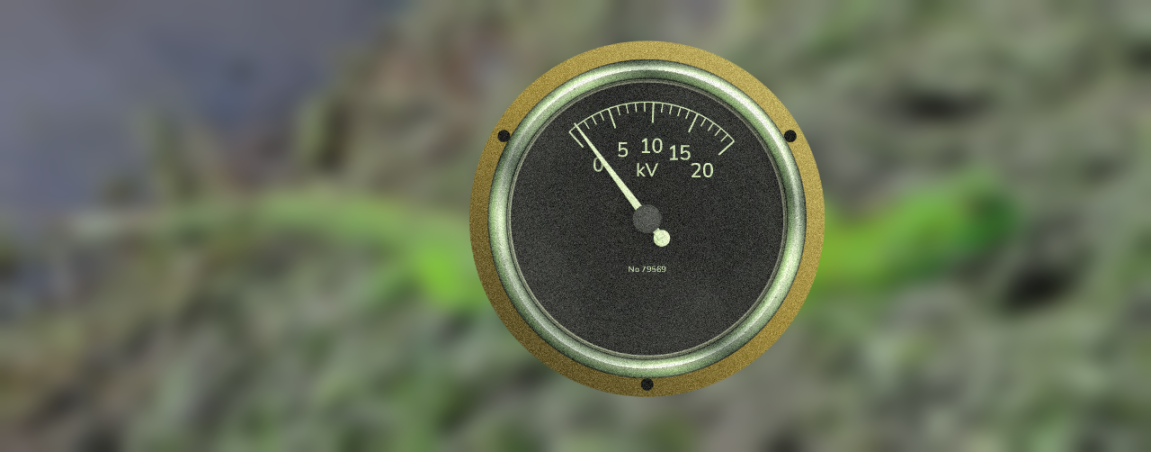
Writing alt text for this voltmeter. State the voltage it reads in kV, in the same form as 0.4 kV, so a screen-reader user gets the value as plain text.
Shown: 1 kV
